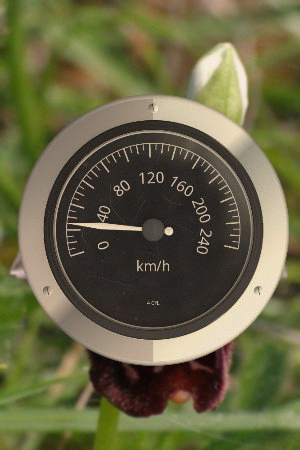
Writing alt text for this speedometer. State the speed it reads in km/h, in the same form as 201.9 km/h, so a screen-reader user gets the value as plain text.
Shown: 25 km/h
